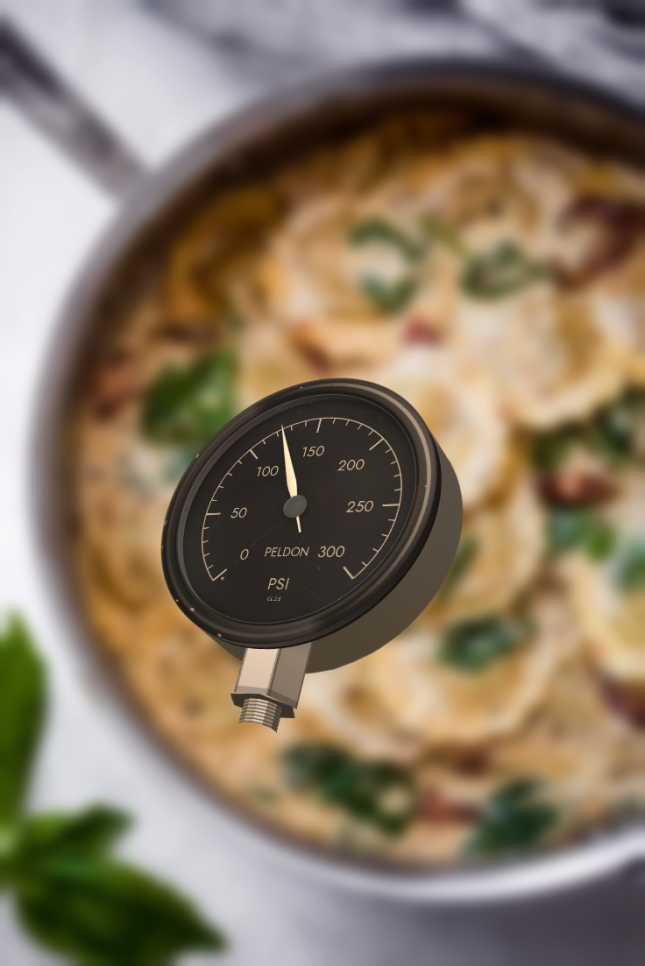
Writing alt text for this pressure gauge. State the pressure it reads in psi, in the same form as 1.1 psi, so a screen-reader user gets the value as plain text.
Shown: 125 psi
